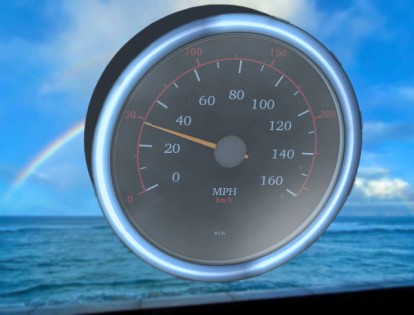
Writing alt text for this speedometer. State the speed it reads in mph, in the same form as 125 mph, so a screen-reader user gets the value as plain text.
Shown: 30 mph
